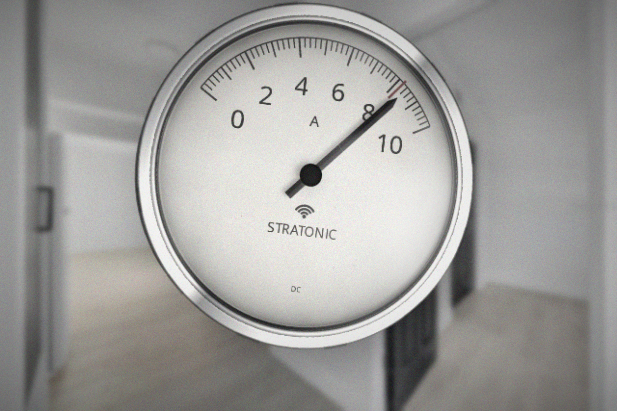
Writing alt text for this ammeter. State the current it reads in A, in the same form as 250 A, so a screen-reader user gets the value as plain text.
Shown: 8.4 A
